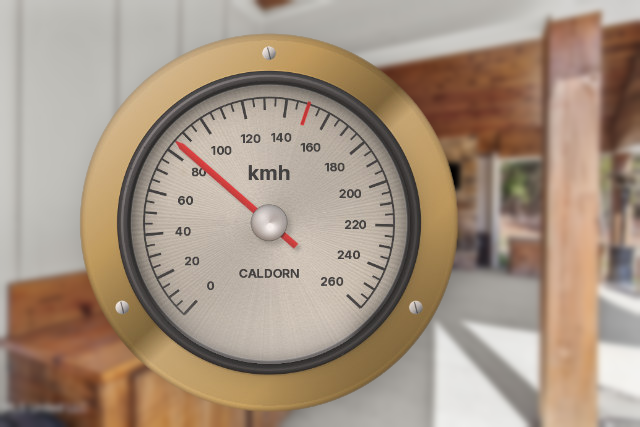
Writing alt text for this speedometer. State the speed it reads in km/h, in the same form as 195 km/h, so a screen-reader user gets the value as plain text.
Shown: 85 km/h
